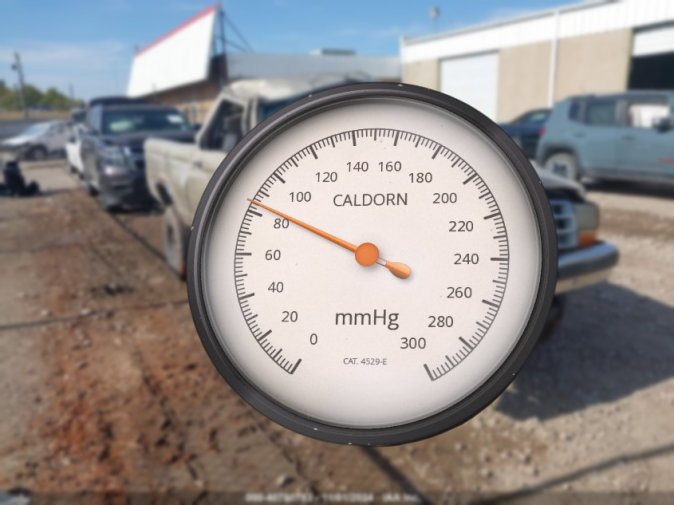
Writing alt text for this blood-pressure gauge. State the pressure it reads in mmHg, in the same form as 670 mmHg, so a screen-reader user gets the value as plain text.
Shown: 84 mmHg
